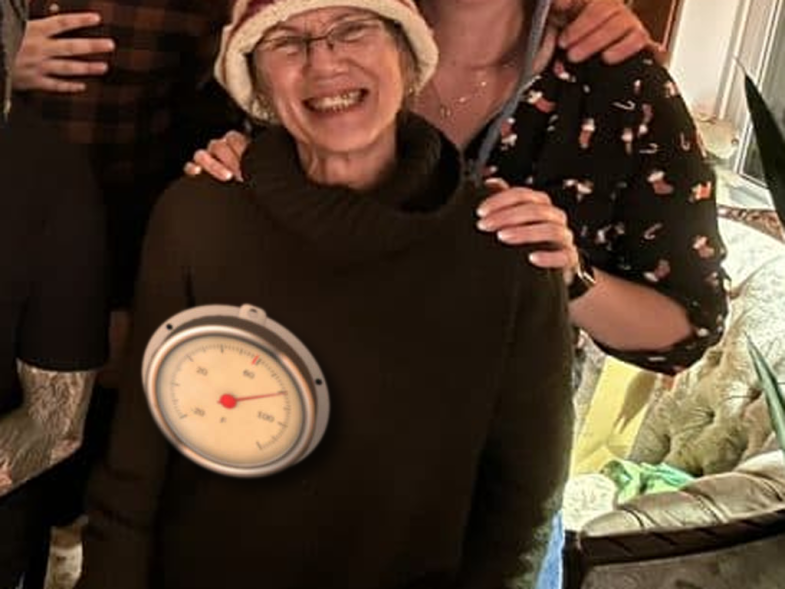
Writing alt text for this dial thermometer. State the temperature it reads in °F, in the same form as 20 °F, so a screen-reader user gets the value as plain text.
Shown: 80 °F
